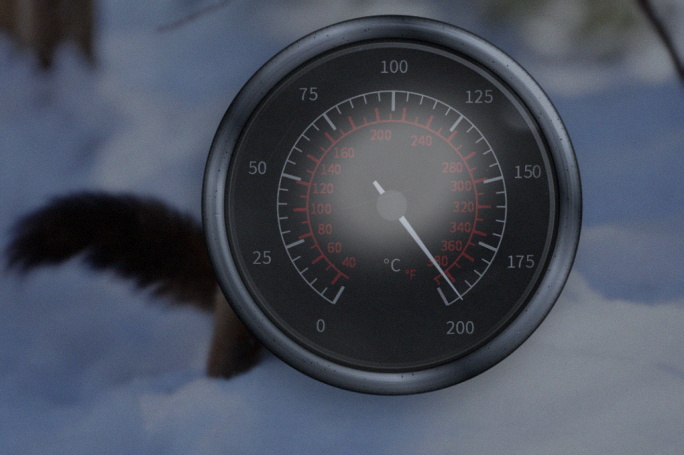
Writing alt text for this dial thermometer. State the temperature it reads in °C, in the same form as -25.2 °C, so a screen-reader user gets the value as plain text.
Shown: 195 °C
